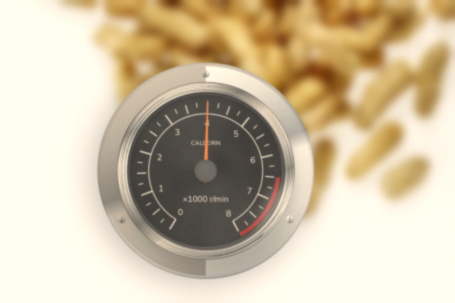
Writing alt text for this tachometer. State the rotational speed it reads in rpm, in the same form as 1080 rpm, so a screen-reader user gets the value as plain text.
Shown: 4000 rpm
